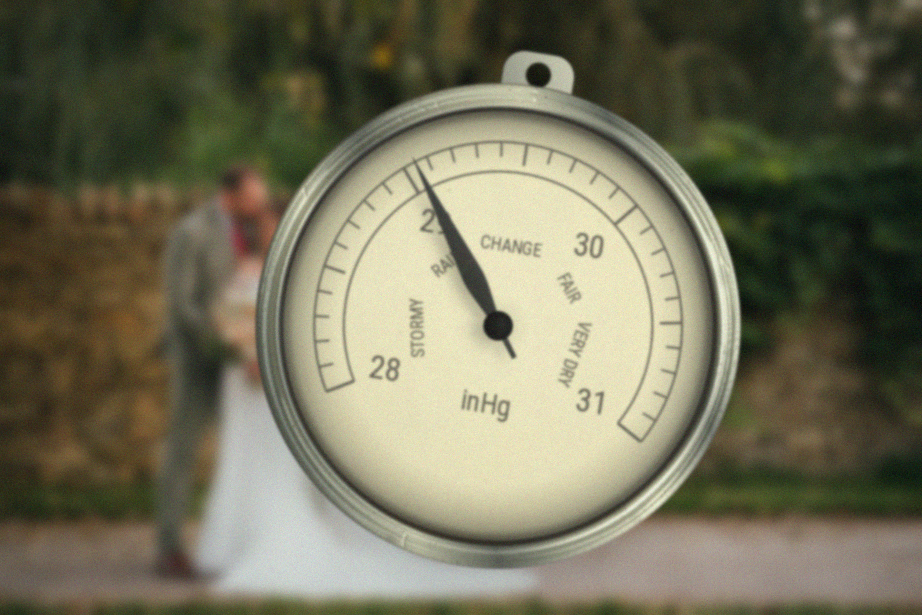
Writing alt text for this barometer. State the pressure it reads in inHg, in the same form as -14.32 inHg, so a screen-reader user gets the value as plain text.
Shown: 29.05 inHg
